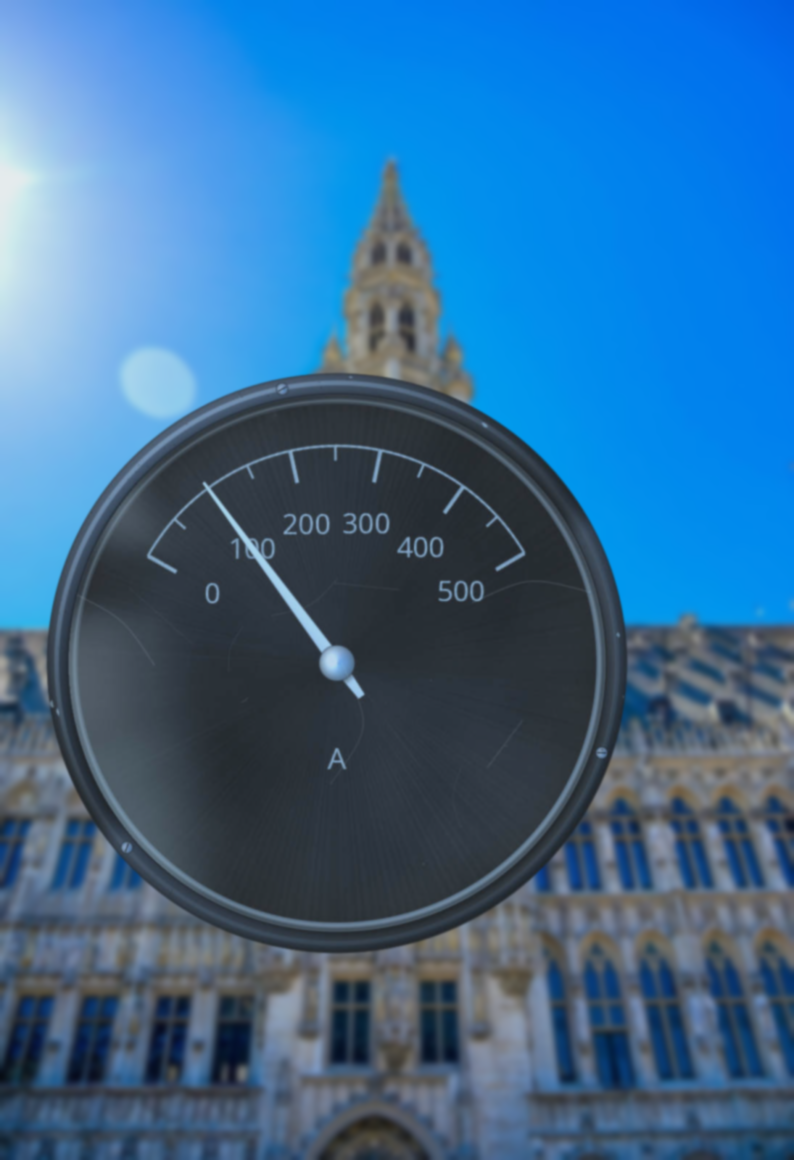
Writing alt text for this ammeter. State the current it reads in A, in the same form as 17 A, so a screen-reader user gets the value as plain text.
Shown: 100 A
